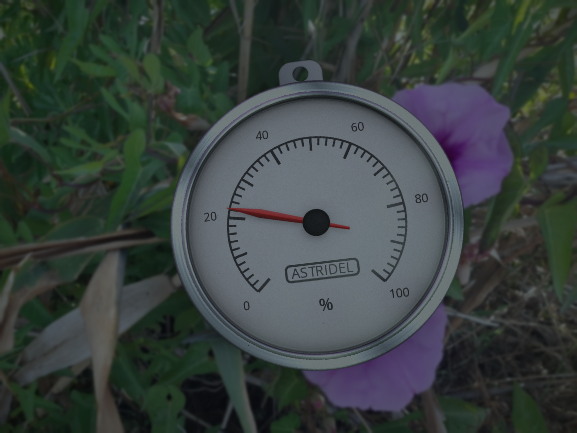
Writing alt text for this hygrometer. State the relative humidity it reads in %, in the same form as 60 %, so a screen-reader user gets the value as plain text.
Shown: 22 %
